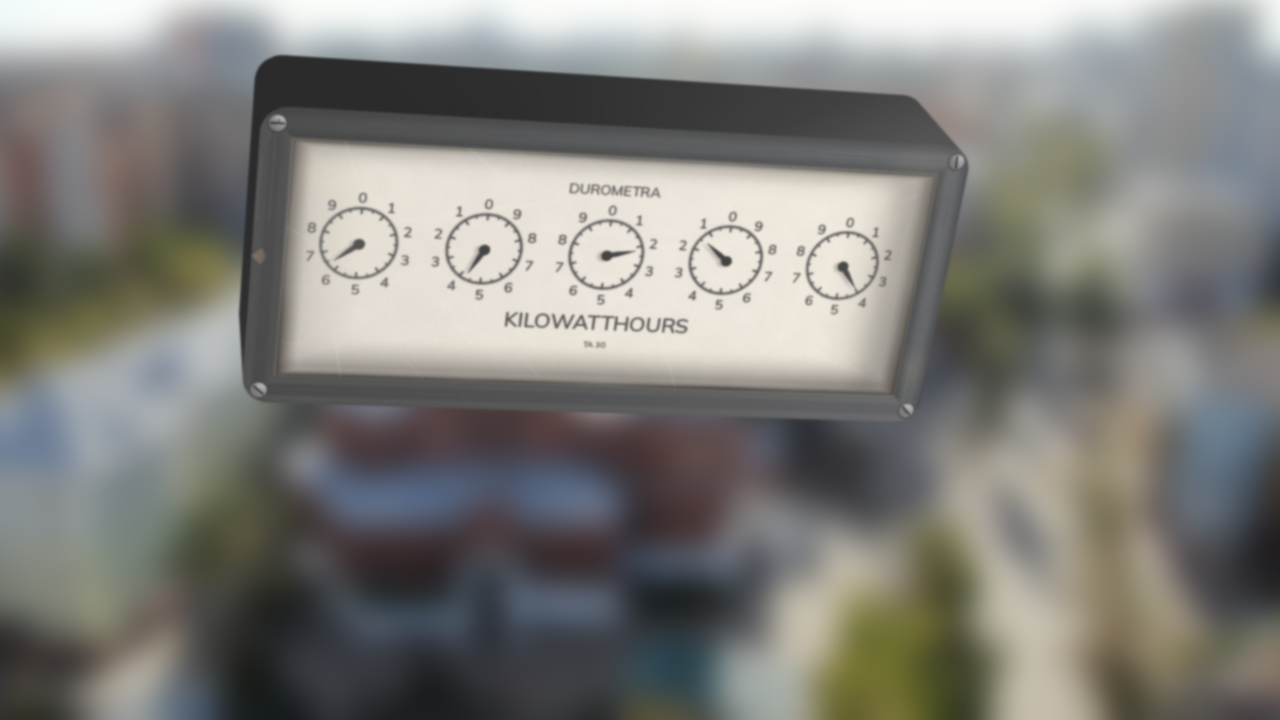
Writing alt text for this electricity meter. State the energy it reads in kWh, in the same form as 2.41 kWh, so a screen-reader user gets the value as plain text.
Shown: 64214 kWh
